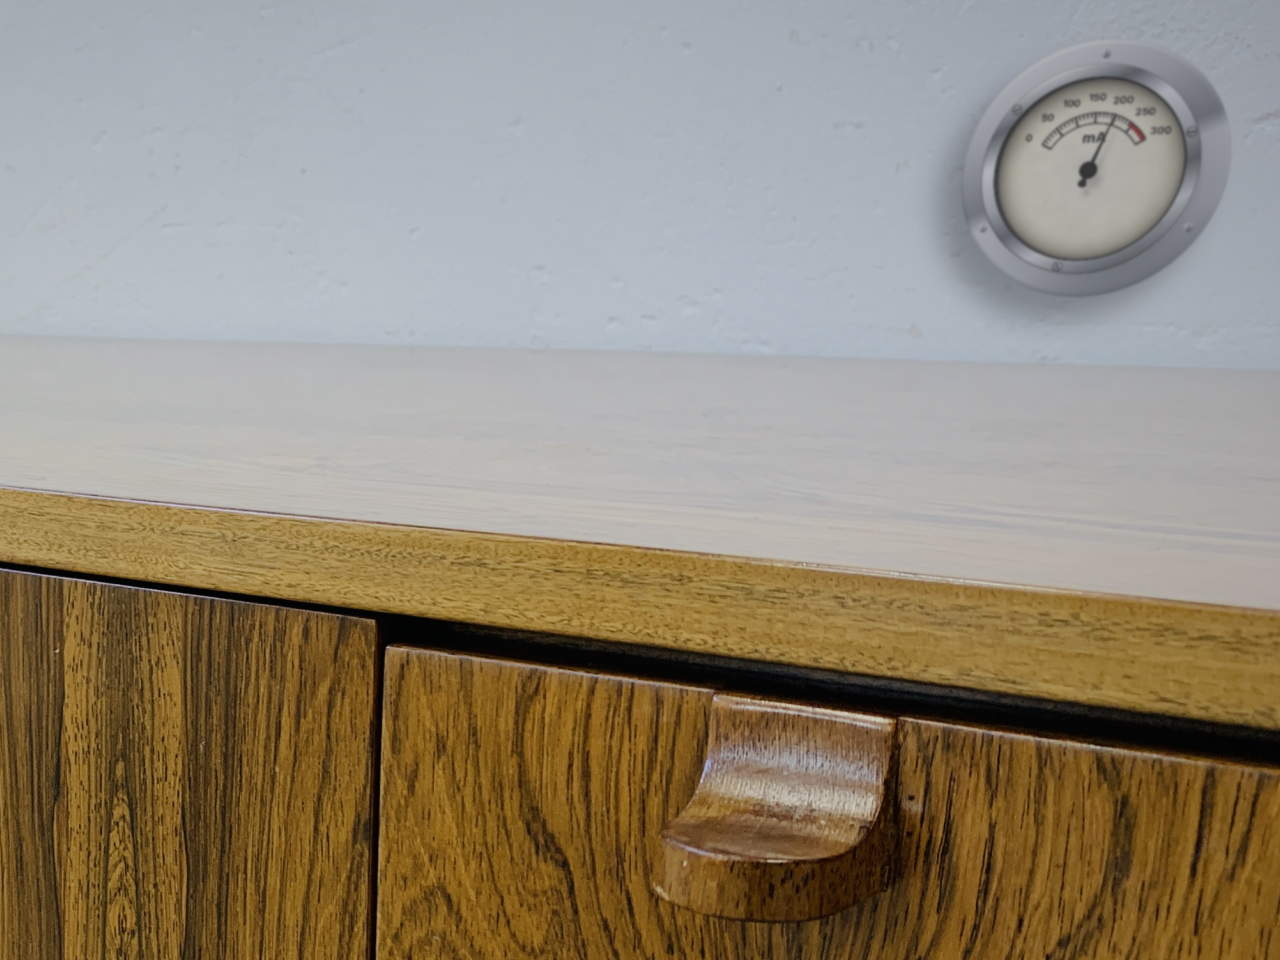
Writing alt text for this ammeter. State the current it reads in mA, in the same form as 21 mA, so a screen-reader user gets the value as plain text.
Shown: 200 mA
